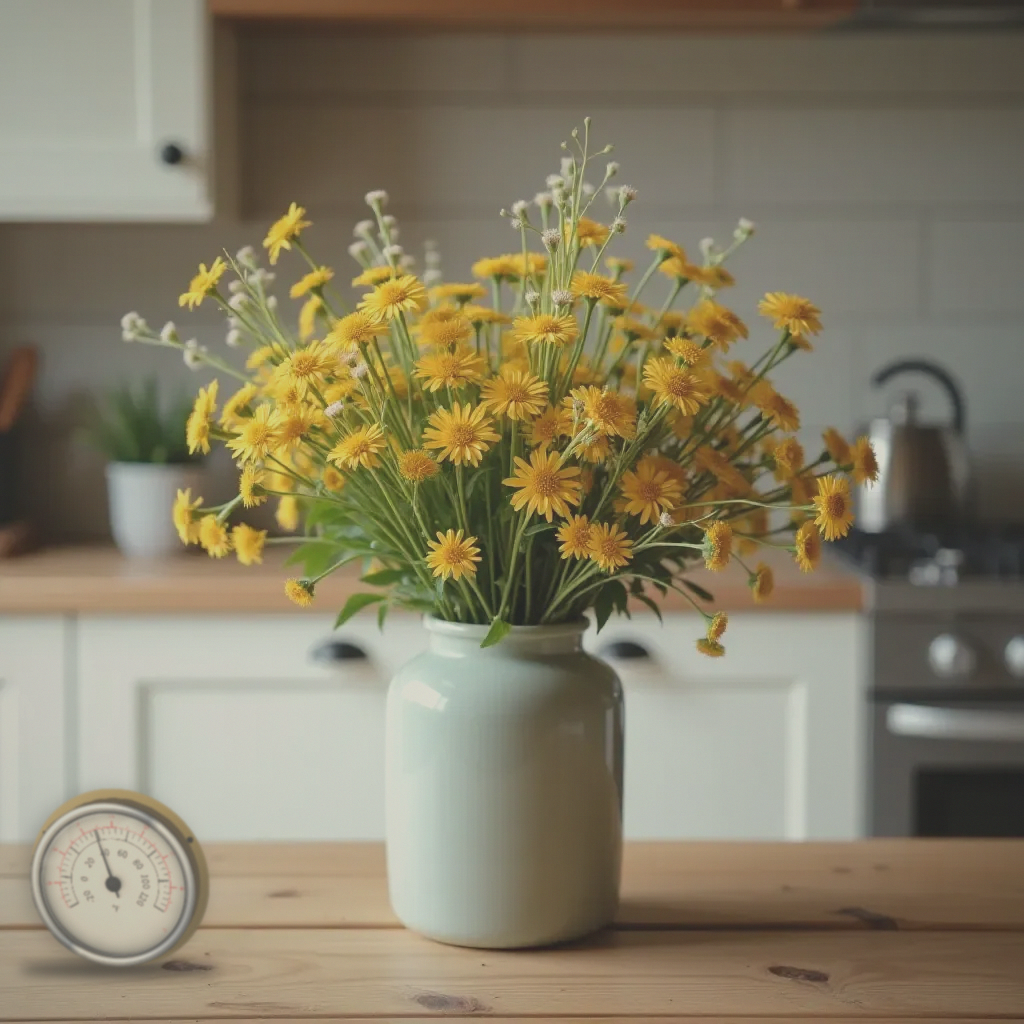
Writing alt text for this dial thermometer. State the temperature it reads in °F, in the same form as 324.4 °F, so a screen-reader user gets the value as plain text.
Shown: 40 °F
